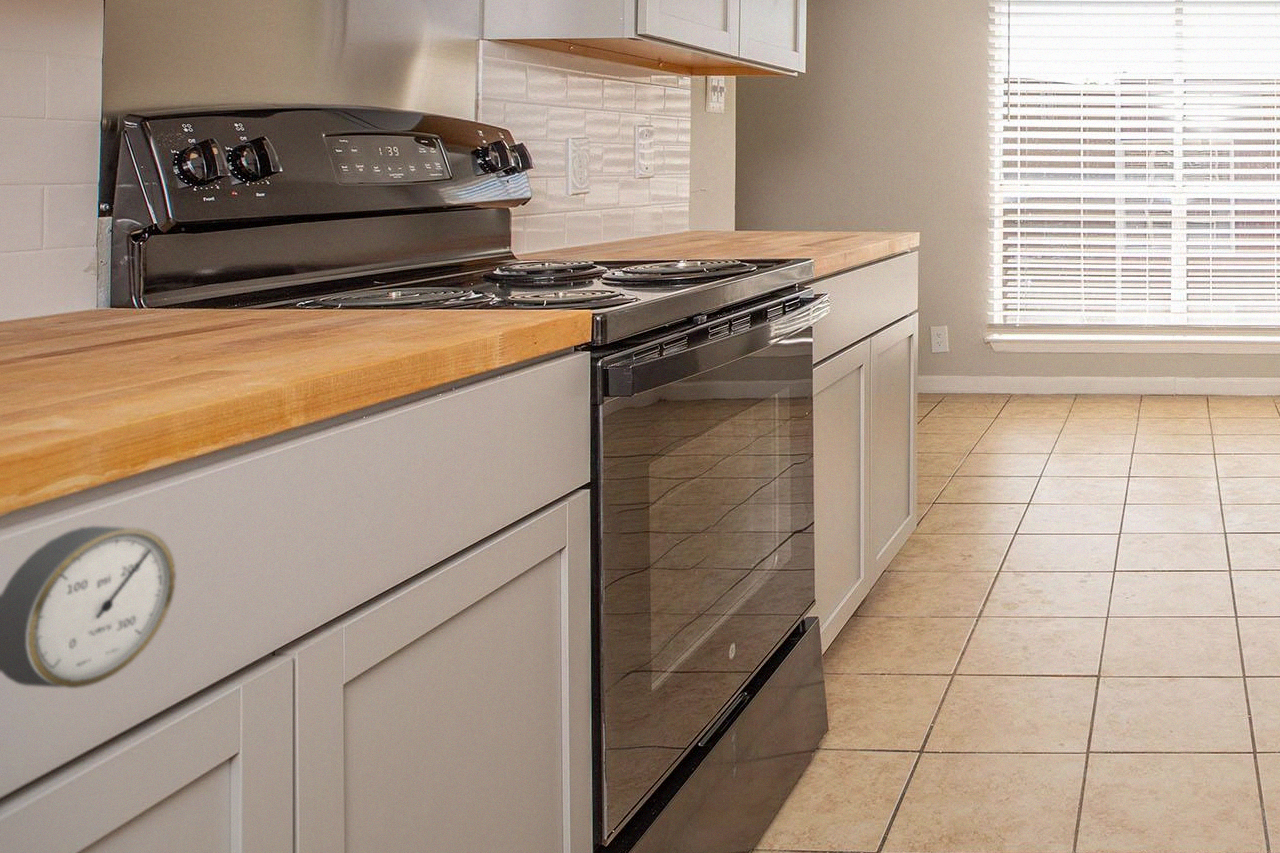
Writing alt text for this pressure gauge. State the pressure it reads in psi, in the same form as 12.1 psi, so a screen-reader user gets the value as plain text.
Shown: 200 psi
